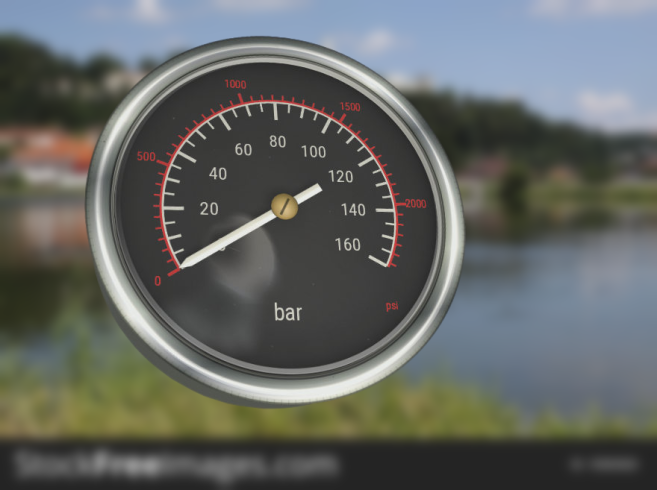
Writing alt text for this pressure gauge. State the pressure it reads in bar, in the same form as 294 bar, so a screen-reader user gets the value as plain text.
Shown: 0 bar
